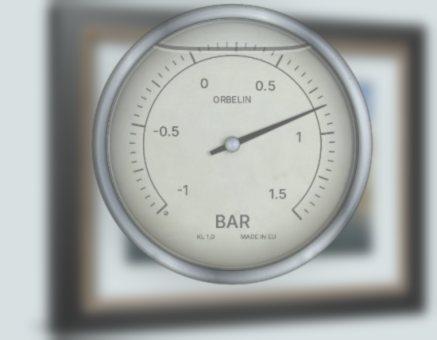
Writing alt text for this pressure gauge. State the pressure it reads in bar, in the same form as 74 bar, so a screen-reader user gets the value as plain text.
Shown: 0.85 bar
